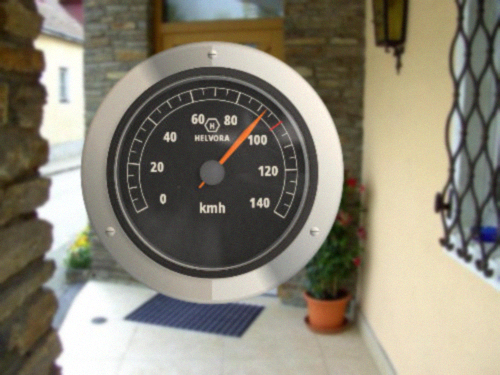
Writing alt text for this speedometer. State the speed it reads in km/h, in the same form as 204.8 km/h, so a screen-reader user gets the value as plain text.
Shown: 92.5 km/h
